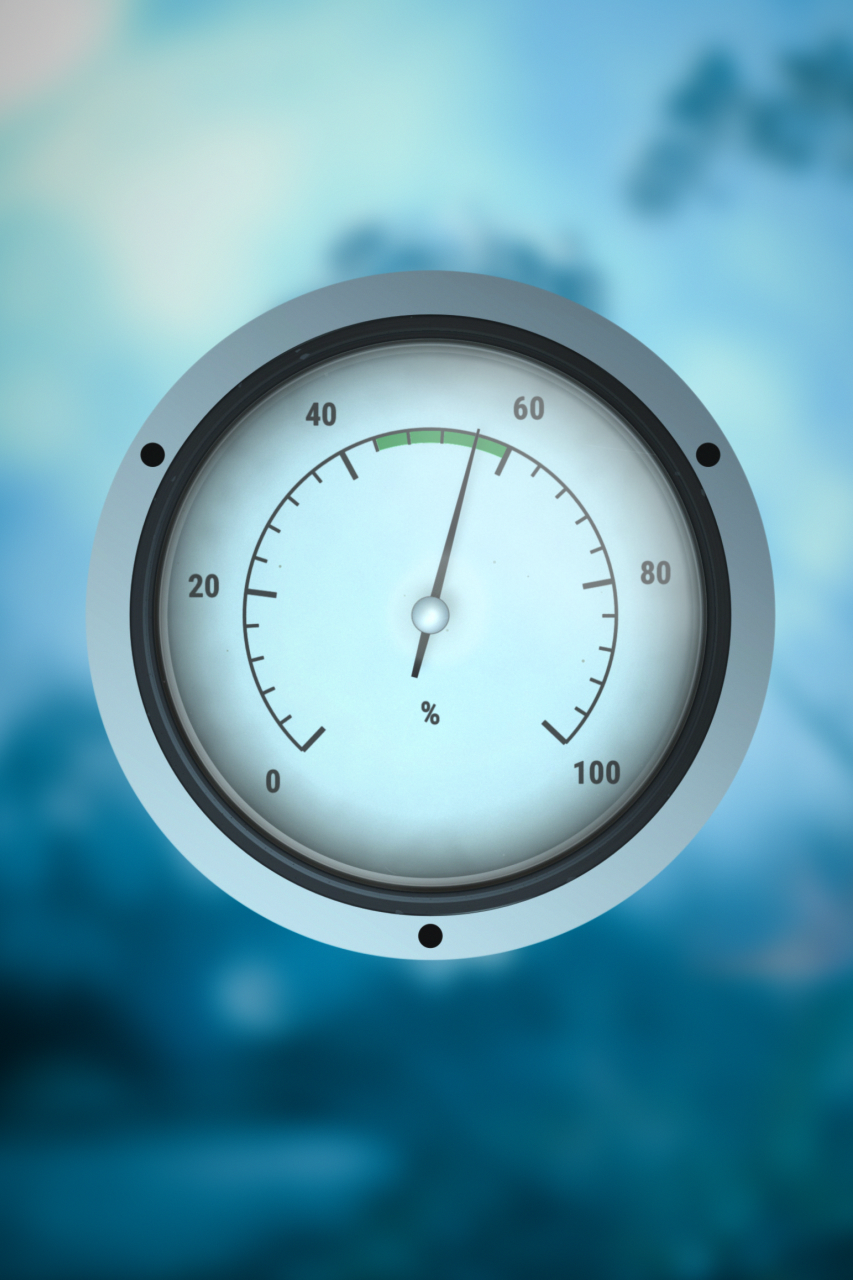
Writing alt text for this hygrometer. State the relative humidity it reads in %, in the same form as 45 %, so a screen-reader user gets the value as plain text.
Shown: 56 %
